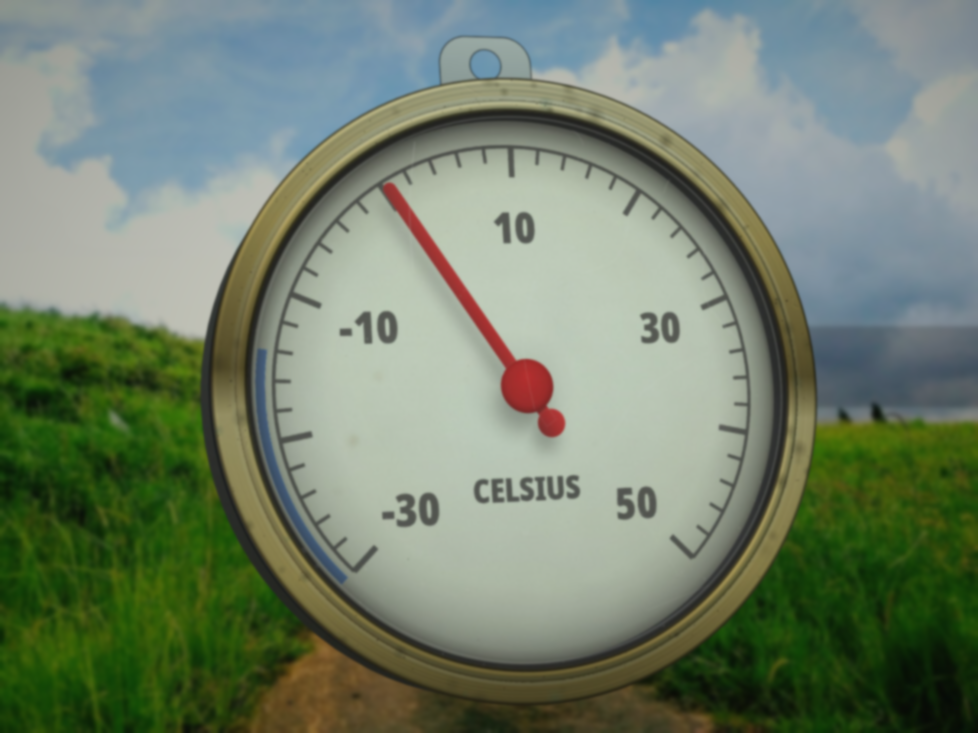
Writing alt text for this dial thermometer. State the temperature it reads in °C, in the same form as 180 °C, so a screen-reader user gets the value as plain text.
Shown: 0 °C
